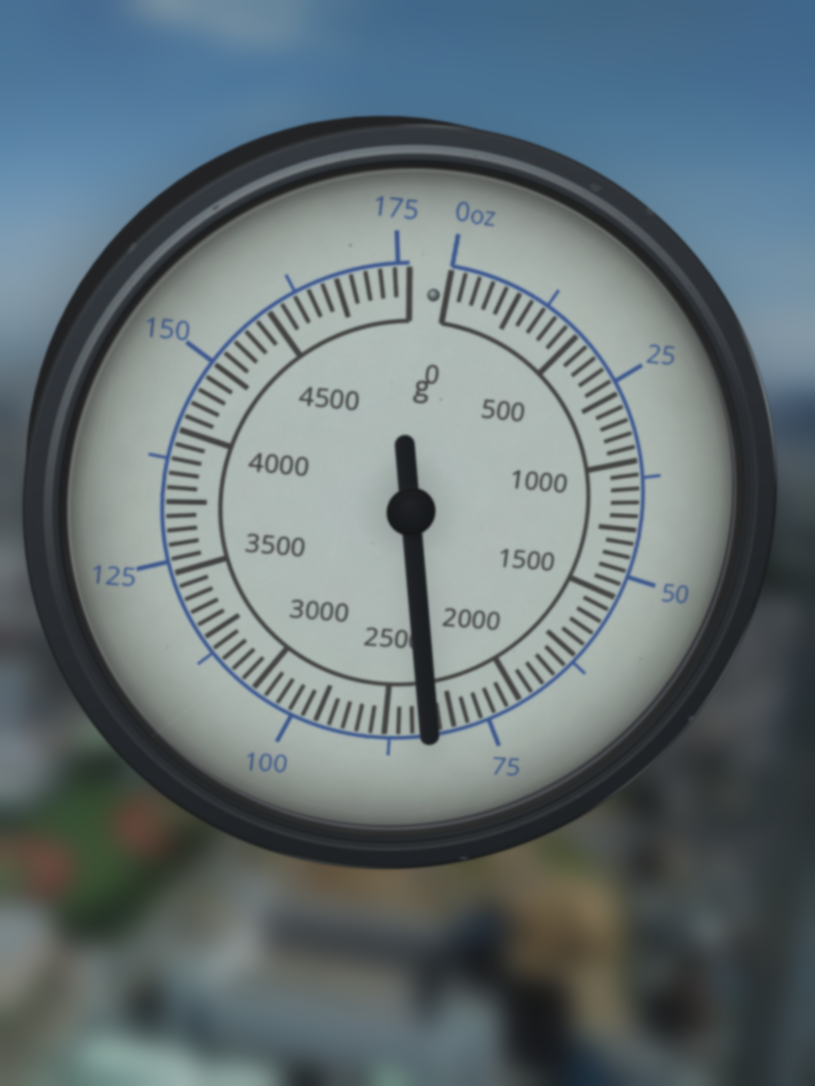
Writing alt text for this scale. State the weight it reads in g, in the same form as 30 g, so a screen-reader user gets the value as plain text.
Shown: 2350 g
